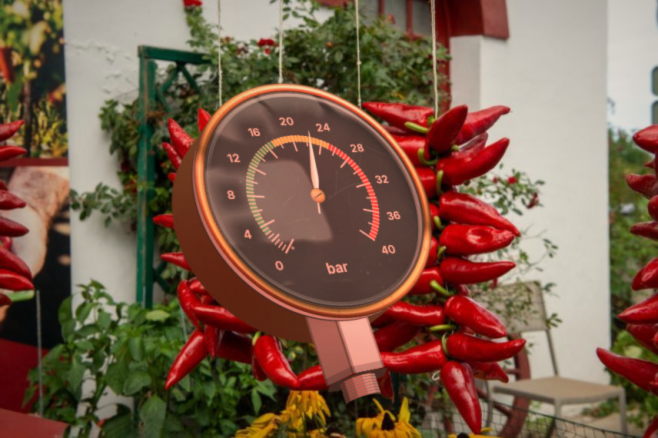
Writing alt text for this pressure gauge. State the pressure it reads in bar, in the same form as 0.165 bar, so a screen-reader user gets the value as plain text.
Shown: 22 bar
